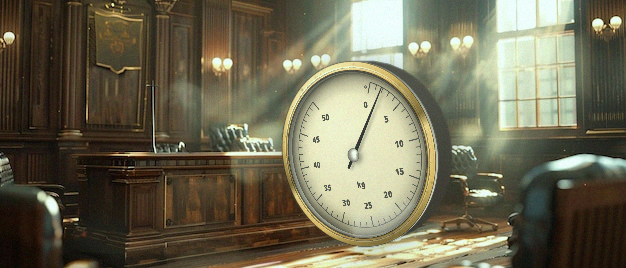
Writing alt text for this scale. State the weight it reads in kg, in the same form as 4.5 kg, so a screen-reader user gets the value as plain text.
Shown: 2 kg
